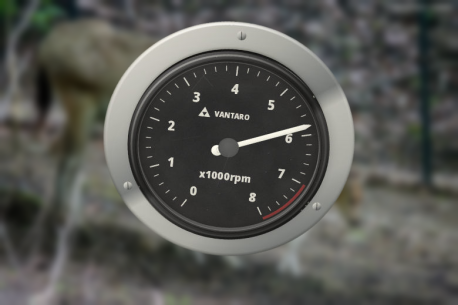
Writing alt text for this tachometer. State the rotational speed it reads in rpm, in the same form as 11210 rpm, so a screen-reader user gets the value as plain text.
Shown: 5800 rpm
